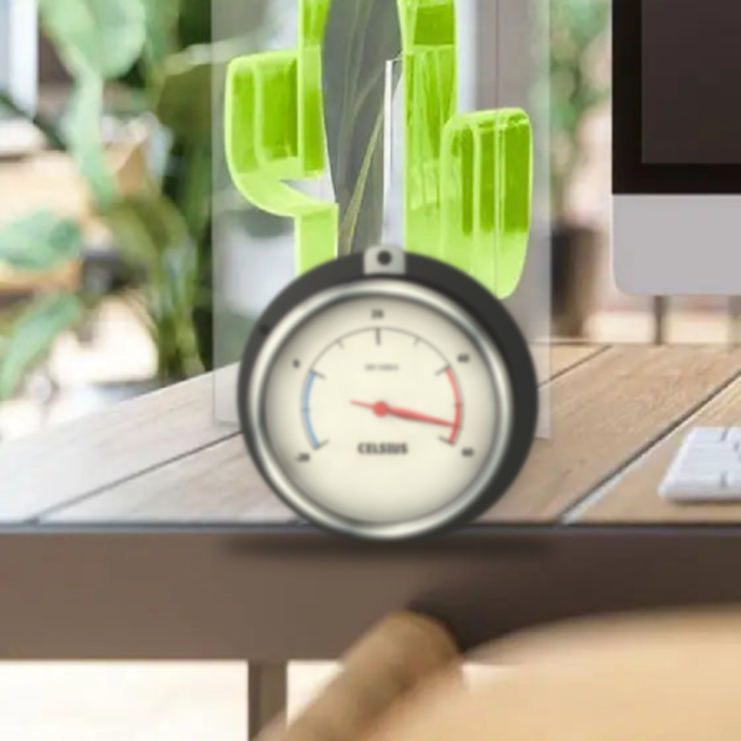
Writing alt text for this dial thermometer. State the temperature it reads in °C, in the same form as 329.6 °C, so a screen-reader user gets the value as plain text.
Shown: 55 °C
